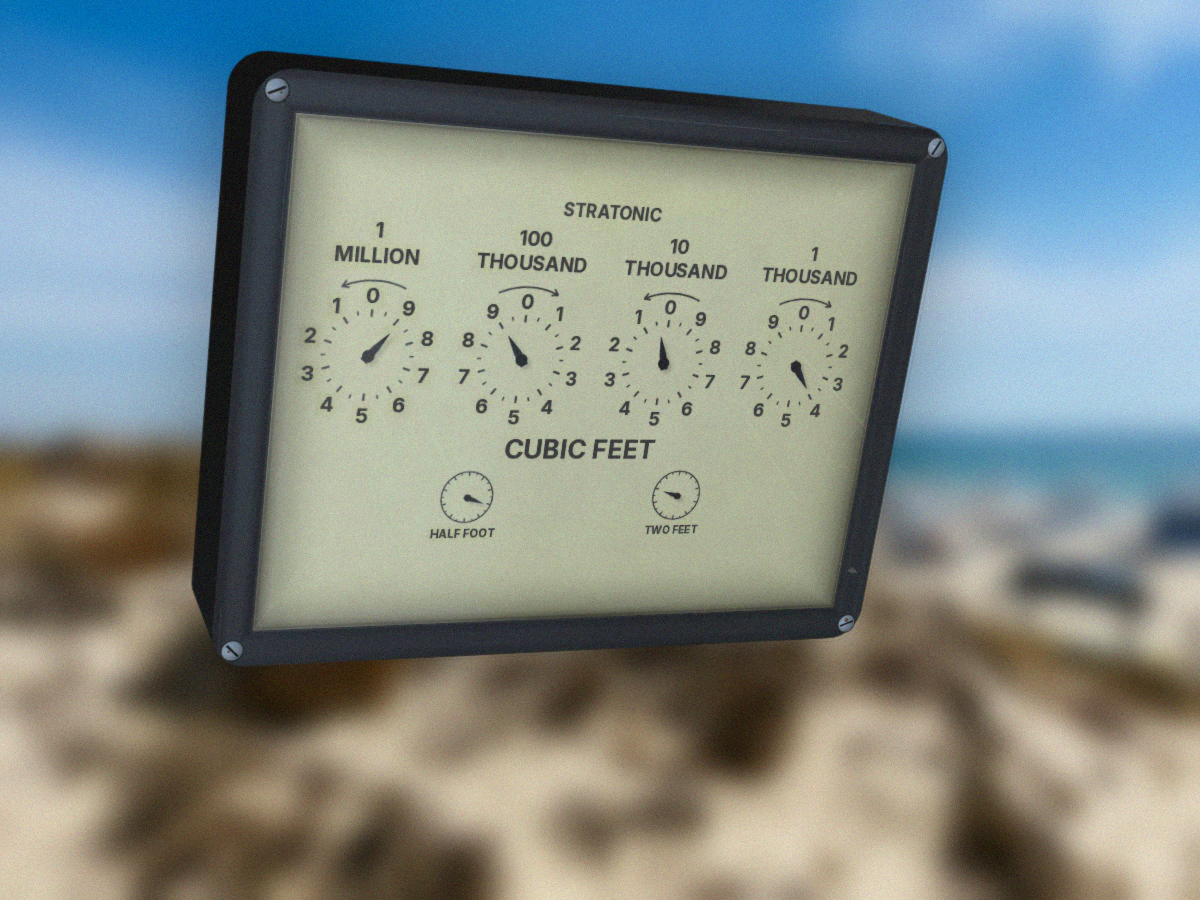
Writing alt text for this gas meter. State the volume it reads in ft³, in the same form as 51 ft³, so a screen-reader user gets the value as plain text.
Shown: 890400 ft³
